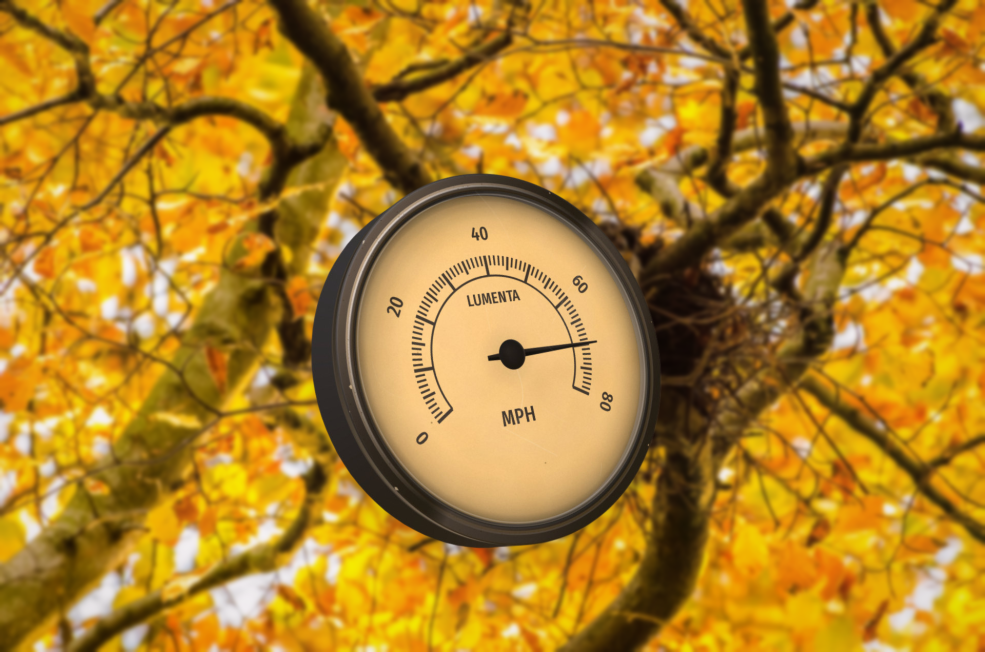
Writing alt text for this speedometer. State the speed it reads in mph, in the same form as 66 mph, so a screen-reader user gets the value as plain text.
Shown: 70 mph
